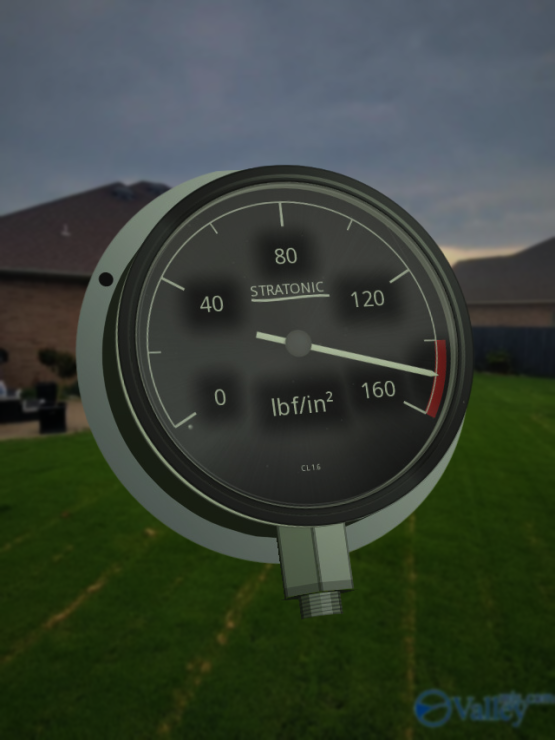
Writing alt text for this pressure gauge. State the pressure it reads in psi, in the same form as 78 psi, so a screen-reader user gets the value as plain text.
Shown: 150 psi
